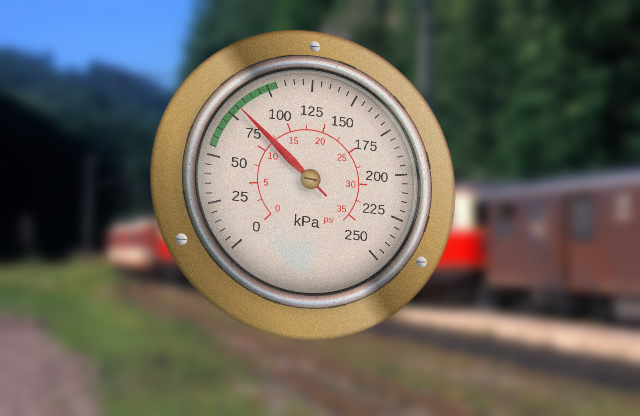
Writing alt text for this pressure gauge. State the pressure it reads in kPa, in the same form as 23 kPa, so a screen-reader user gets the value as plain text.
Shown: 80 kPa
